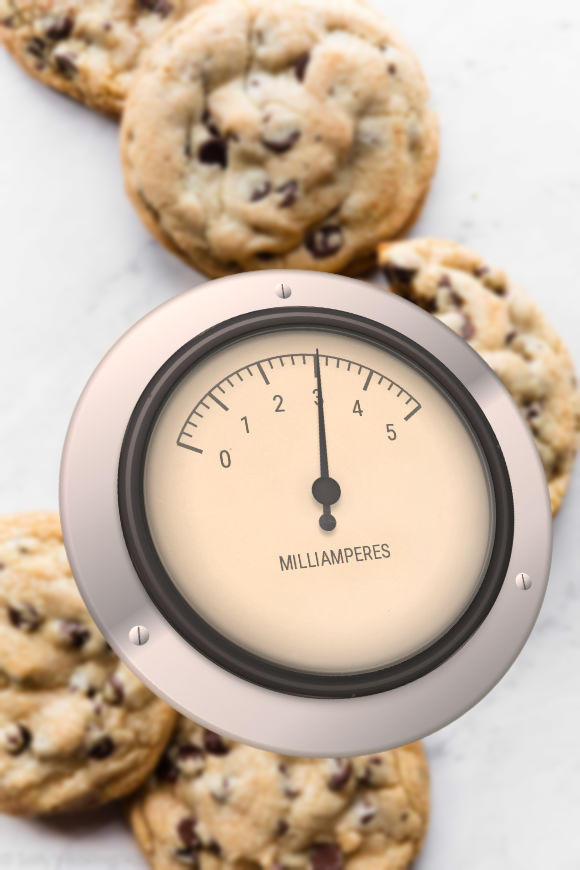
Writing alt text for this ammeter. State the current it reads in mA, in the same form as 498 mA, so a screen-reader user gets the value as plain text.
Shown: 3 mA
